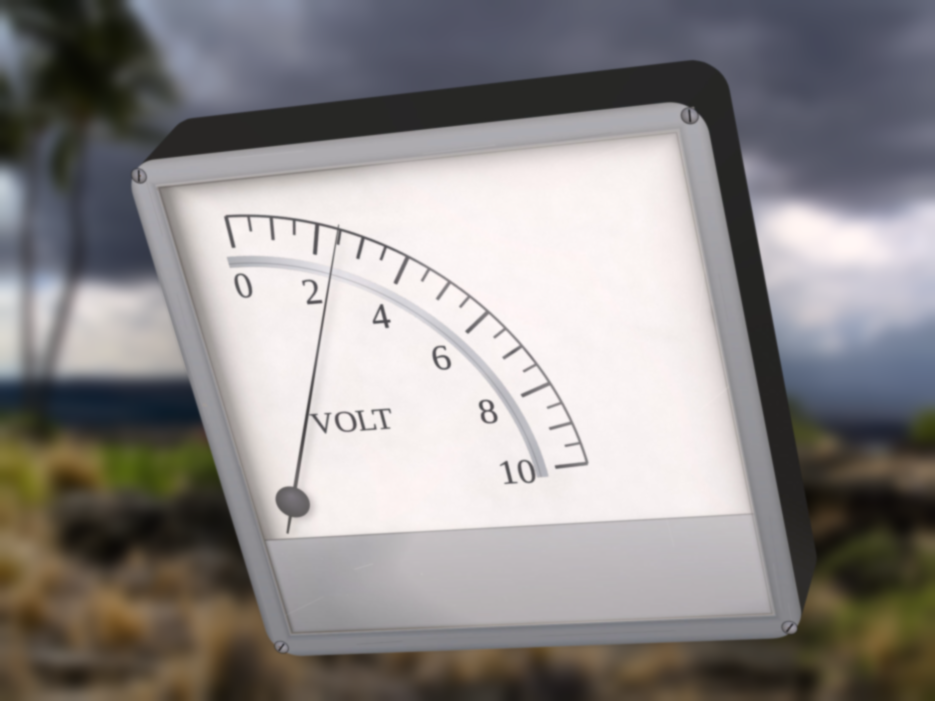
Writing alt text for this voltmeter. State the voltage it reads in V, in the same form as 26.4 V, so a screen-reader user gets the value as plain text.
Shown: 2.5 V
